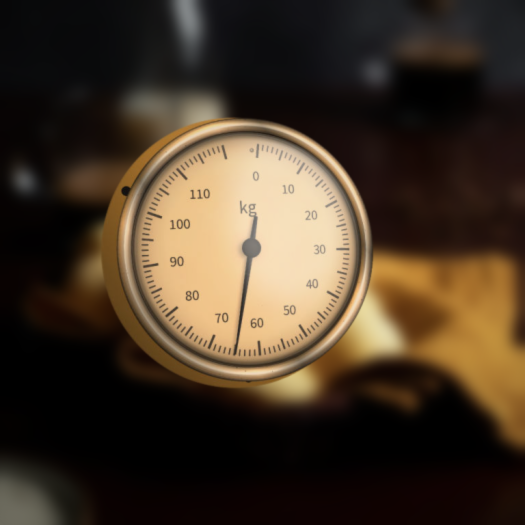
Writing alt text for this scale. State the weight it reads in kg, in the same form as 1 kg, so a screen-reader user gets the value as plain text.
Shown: 65 kg
